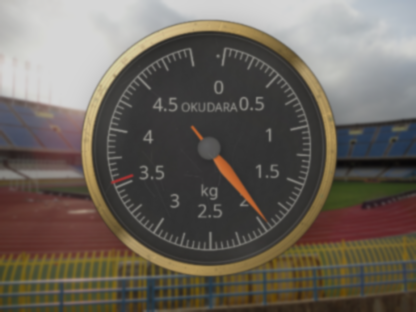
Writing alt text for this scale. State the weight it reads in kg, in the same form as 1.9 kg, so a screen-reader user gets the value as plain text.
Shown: 1.95 kg
